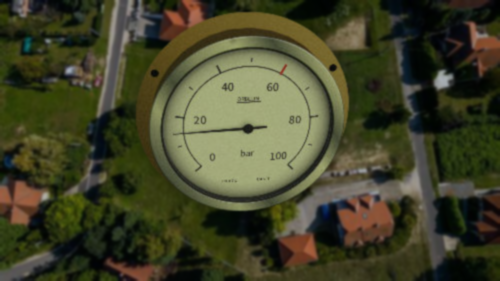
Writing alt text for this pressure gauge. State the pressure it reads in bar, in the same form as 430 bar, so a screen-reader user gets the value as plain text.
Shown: 15 bar
